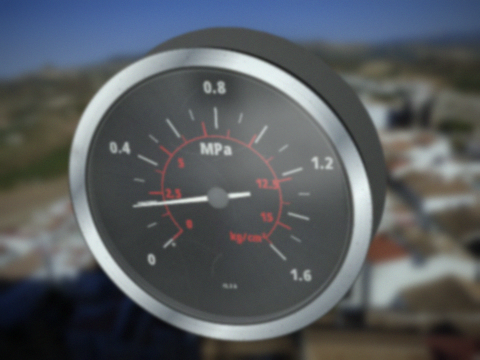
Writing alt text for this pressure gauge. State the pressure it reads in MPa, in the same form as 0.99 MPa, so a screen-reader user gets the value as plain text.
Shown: 0.2 MPa
